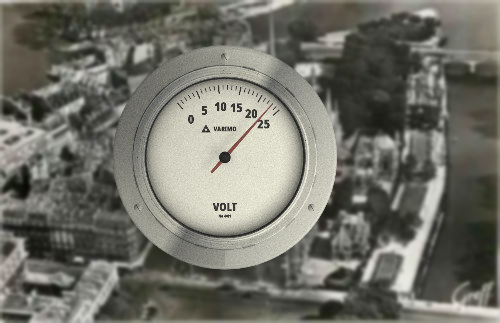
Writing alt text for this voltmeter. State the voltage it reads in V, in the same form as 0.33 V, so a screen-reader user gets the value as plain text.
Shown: 23 V
